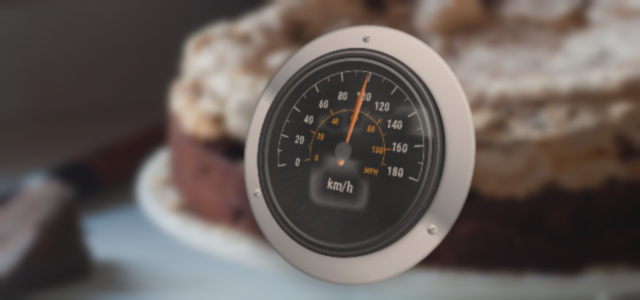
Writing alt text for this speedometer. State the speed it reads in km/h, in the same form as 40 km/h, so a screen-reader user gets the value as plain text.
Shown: 100 km/h
